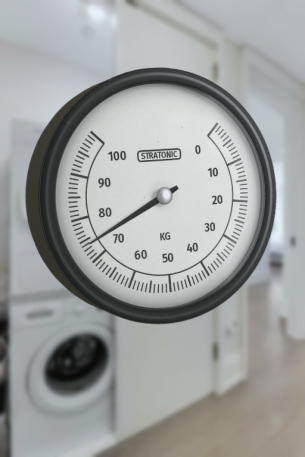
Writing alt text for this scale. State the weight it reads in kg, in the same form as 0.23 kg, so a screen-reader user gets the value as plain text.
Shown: 74 kg
